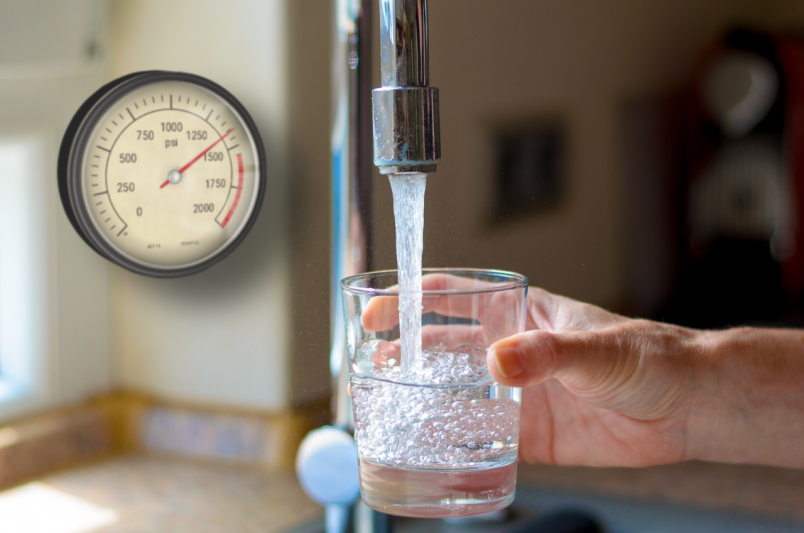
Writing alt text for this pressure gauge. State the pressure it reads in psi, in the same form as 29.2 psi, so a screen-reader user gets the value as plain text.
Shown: 1400 psi
